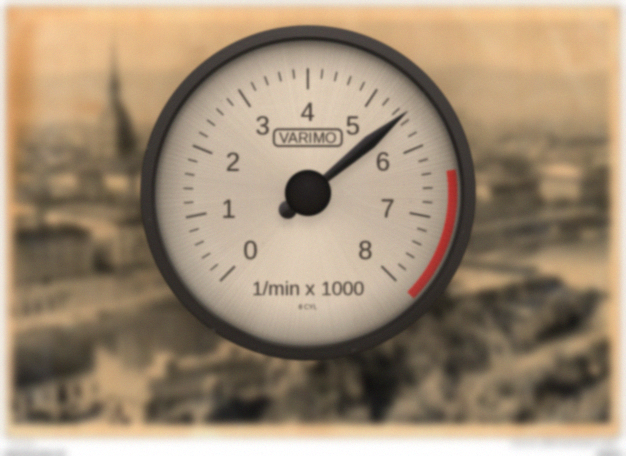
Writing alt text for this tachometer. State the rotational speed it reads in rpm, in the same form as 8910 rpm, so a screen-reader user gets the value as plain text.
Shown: 5500 rpm
